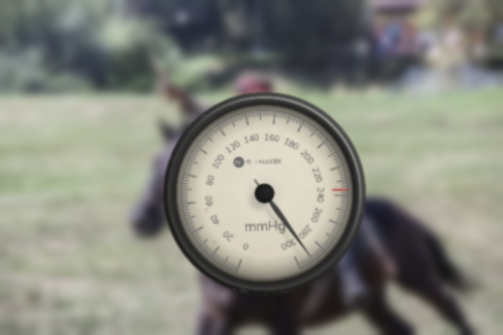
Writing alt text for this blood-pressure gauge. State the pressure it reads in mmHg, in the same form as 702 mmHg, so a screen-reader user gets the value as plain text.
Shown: 290 mmHg
